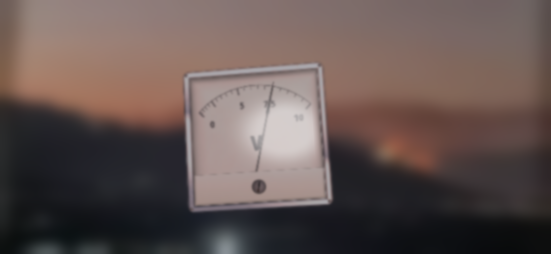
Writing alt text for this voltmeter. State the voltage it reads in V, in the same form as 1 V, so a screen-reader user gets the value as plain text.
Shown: 7.5 V
